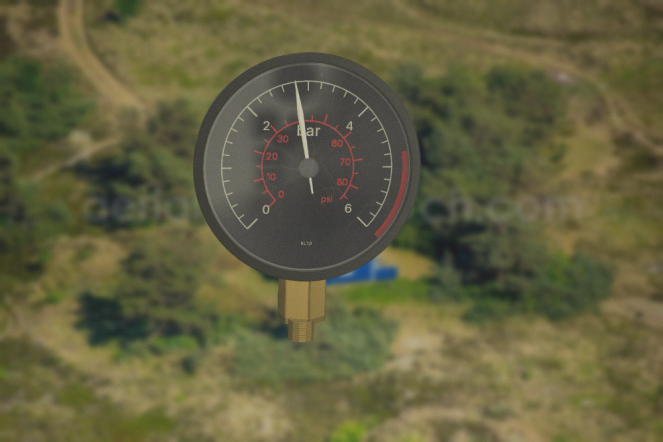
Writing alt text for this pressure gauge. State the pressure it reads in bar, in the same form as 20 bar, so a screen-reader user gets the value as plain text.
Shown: 2.8 bar
